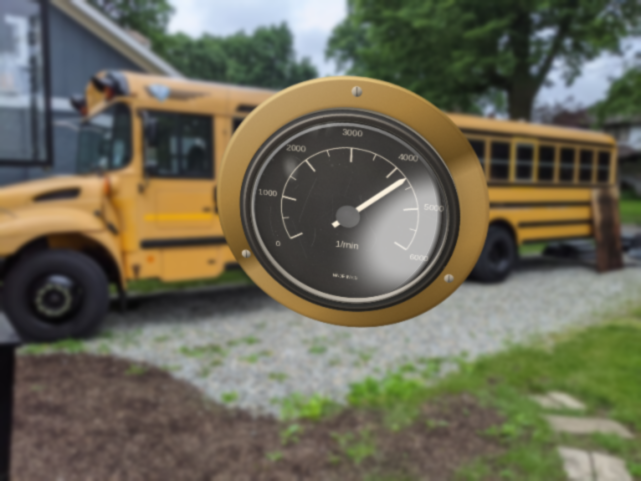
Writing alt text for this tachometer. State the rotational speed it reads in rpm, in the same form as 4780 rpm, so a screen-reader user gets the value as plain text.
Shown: 4250 rpm
